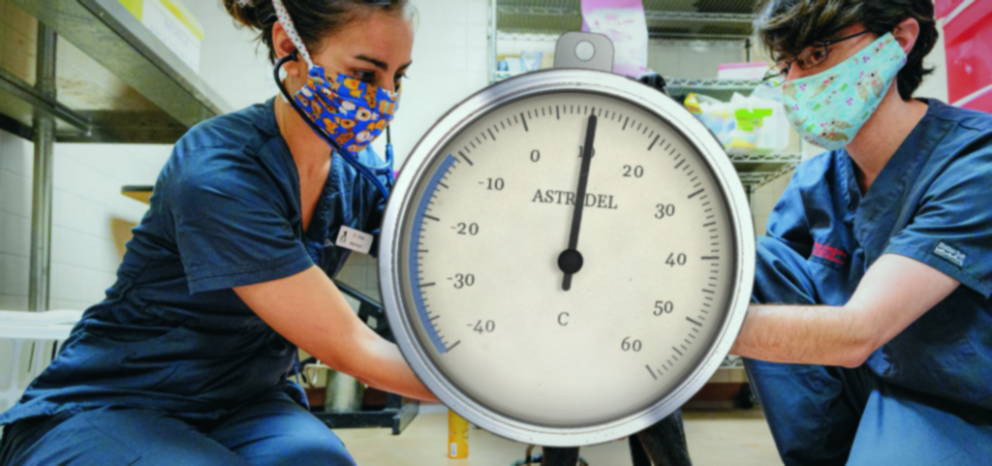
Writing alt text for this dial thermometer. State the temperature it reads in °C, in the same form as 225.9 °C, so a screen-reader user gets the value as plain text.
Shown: 10 °C
